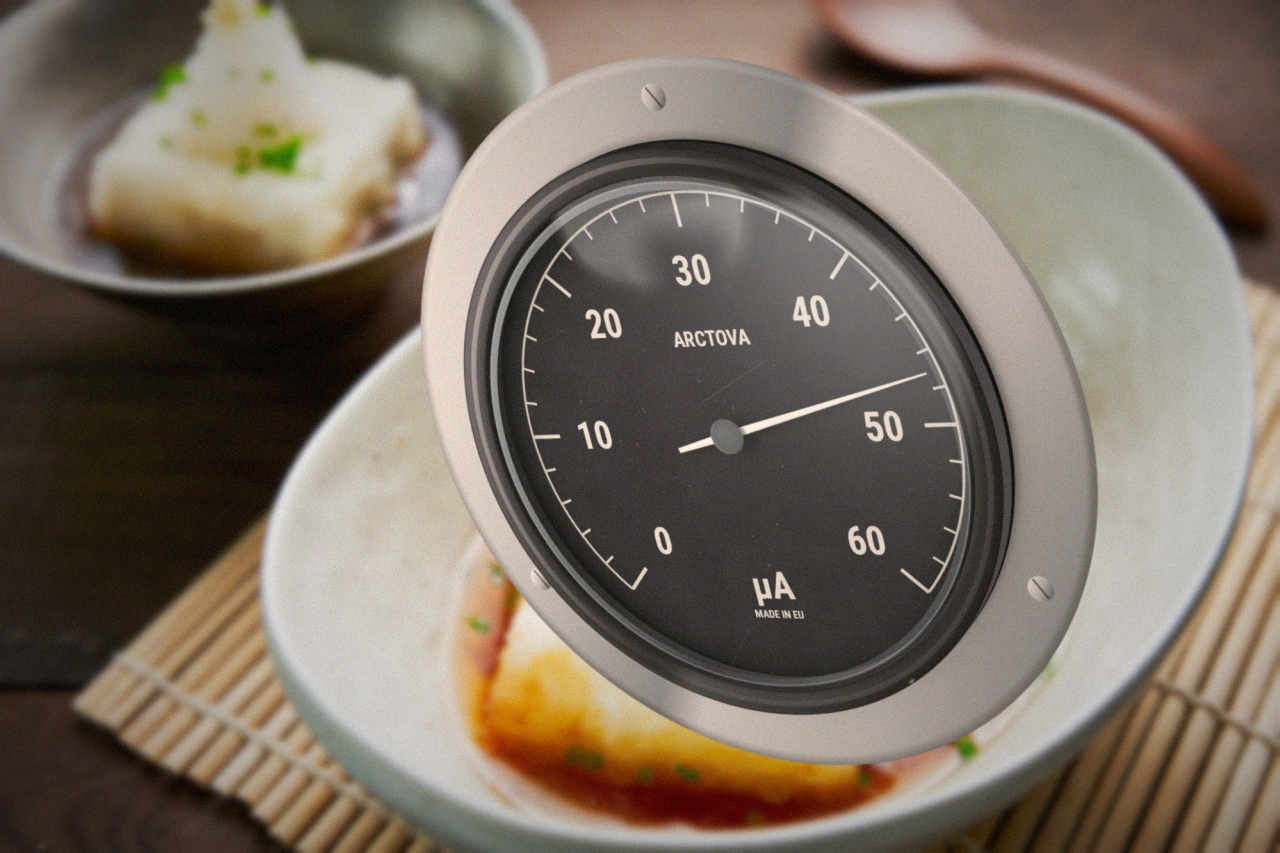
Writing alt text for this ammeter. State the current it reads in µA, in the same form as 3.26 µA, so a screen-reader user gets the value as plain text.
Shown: 47 µA
